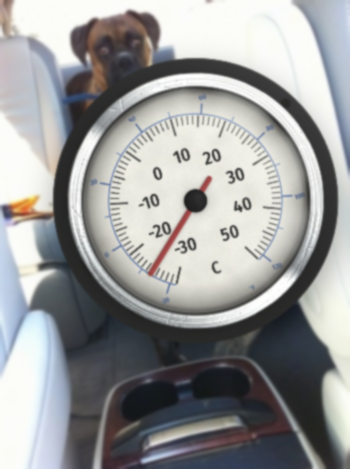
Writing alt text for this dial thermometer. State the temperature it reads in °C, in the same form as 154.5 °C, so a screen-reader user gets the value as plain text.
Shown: -25 °C
